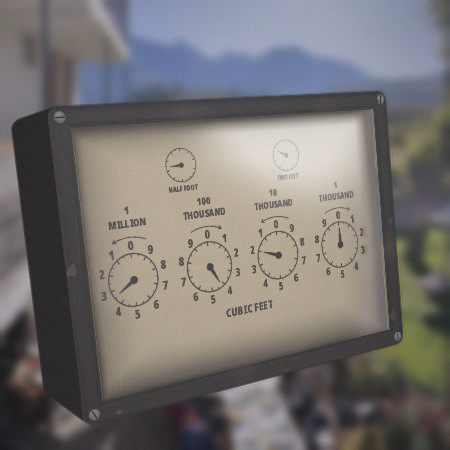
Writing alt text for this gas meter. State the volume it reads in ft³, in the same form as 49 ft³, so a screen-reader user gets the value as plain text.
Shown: 342000 ft³
